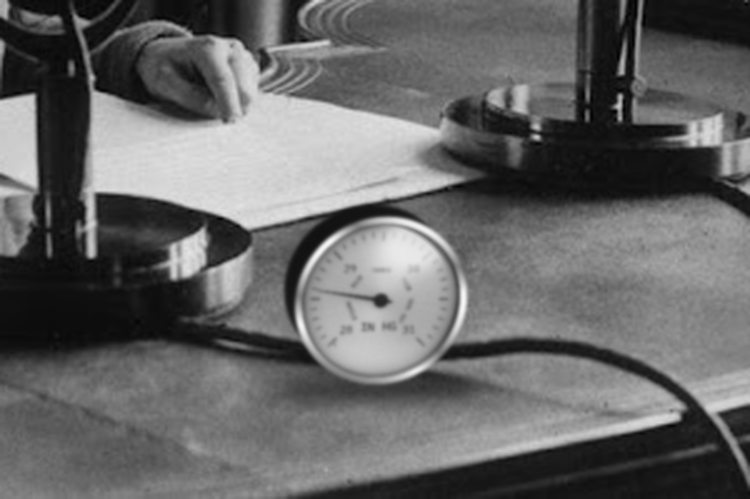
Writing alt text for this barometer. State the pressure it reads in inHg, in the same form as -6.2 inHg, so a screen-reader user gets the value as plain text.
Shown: 28.6 inHg
